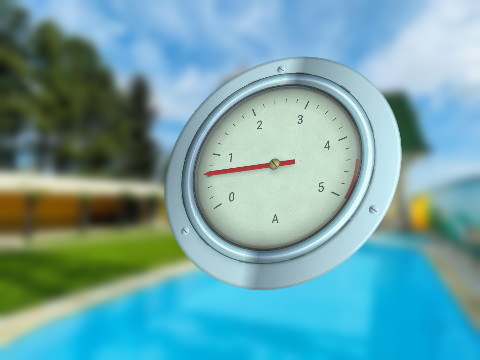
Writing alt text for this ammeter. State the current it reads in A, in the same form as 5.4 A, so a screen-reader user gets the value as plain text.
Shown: 0.6 A
